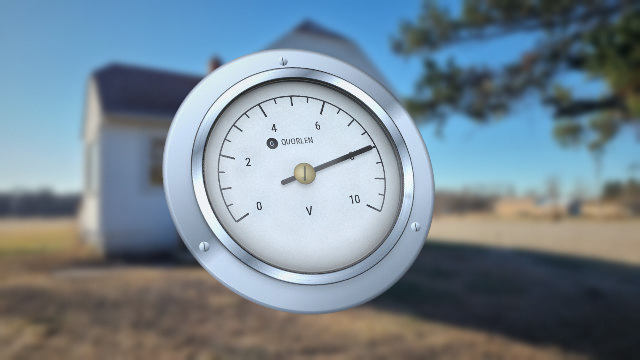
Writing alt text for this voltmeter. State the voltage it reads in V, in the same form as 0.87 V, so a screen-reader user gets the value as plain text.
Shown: 8 V
